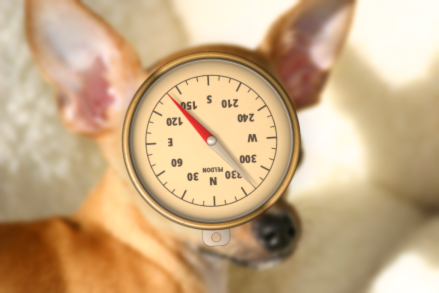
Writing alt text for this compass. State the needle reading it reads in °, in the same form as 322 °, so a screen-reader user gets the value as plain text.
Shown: 140 °
